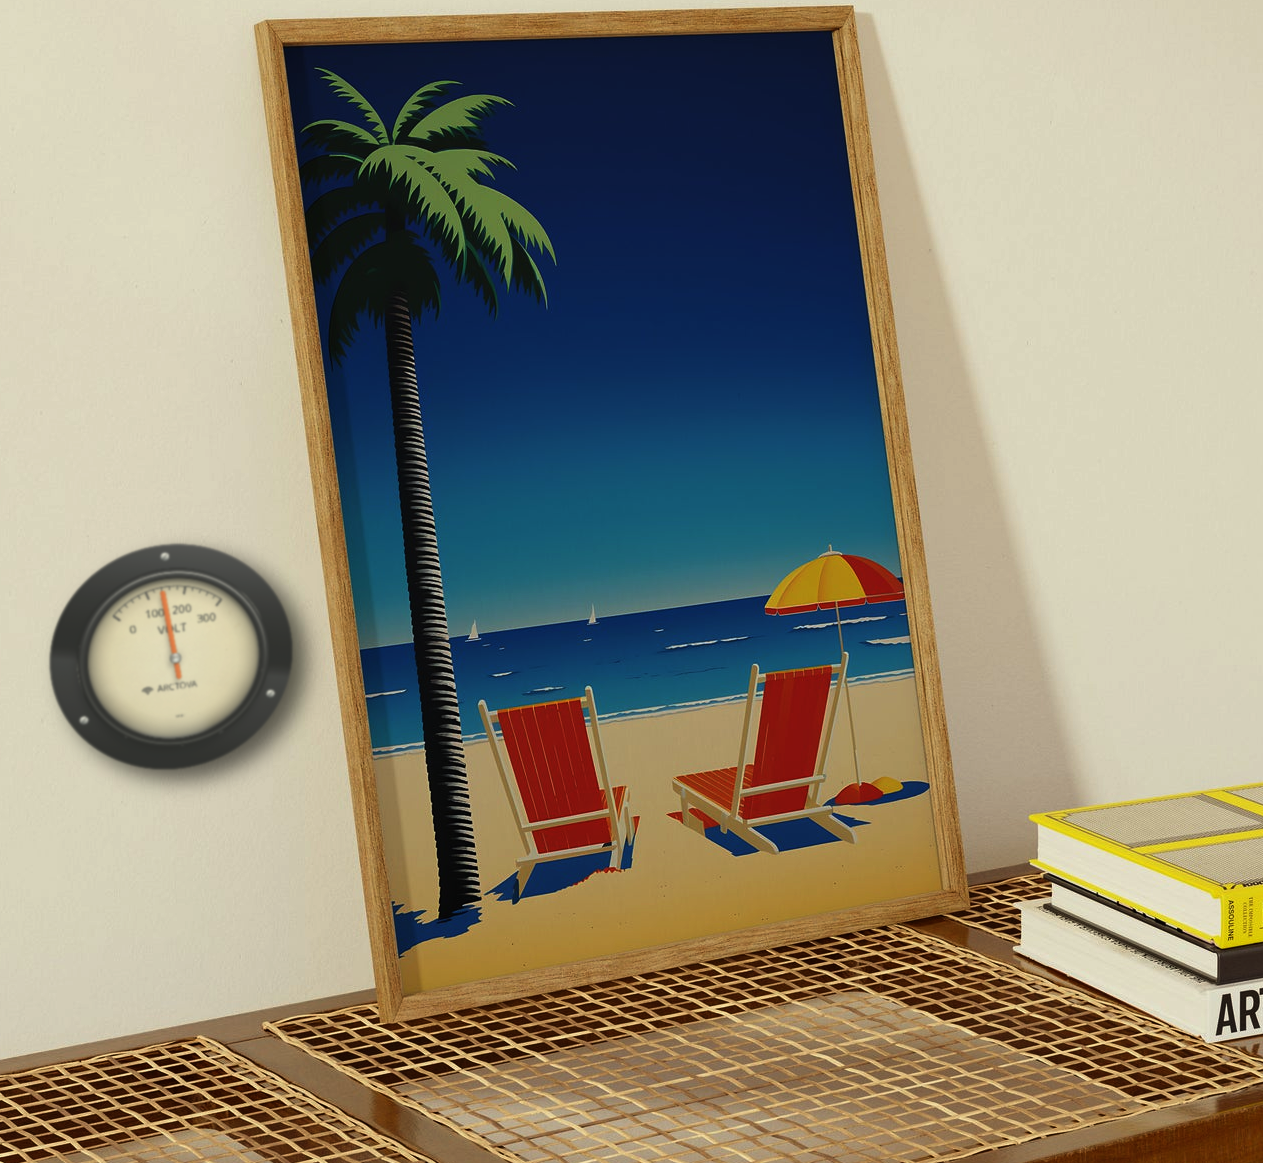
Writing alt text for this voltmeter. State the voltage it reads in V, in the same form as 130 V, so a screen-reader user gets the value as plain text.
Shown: 140 V
